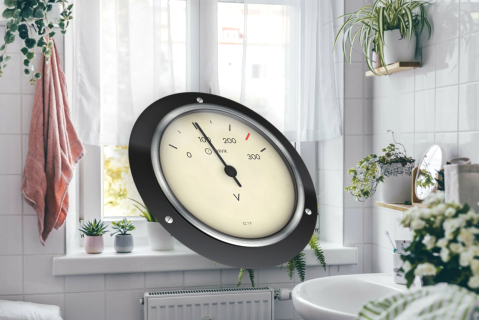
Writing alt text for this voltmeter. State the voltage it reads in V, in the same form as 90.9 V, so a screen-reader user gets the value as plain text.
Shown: 100 V
